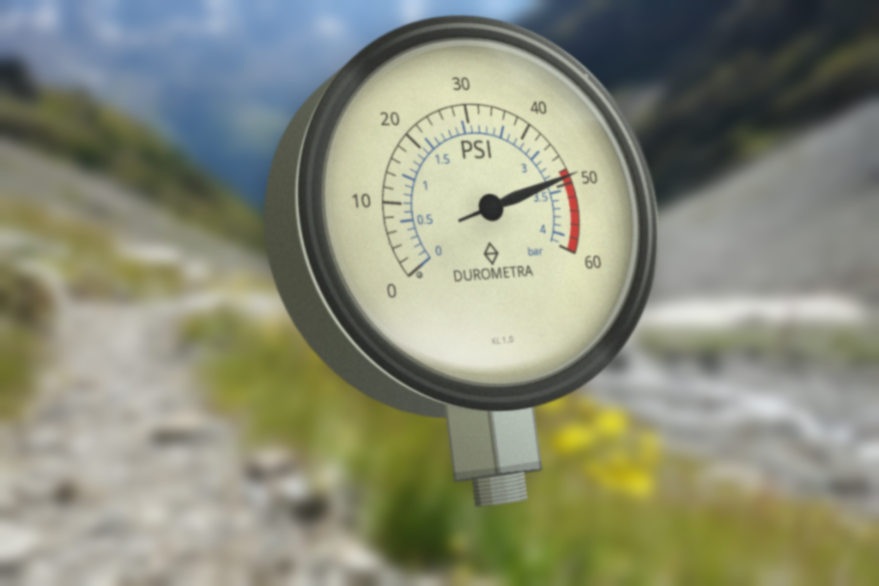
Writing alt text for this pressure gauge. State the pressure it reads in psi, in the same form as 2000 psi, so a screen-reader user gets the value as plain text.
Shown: 49 psi
